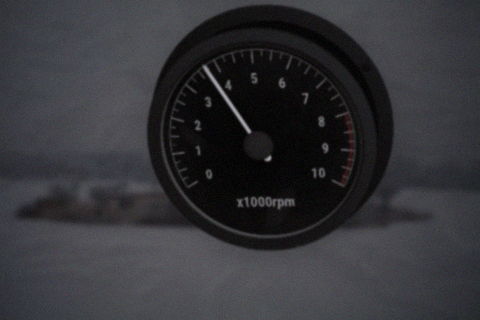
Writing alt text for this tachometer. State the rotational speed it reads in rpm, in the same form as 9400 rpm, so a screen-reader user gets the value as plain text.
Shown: 3750 rpm
